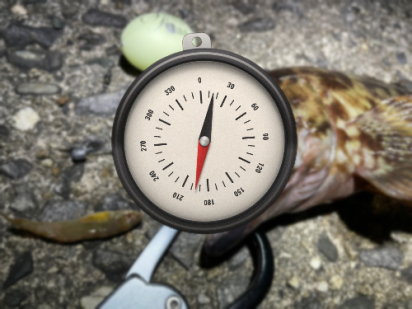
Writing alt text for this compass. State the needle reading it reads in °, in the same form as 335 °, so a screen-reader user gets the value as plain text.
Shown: 195 °
